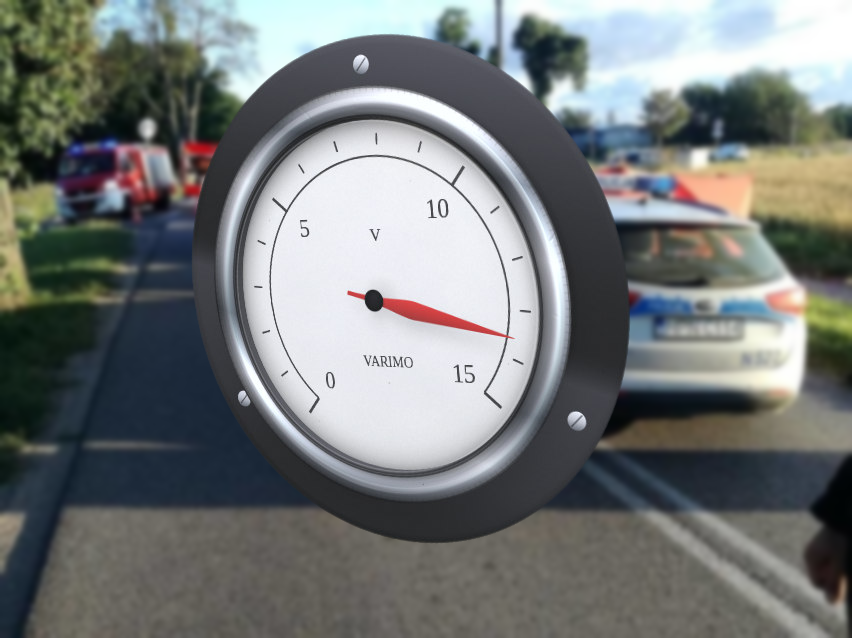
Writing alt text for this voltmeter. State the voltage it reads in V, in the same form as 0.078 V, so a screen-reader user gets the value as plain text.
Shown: 13.5 V
